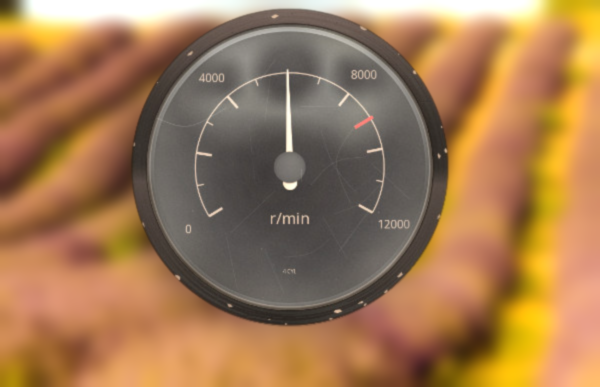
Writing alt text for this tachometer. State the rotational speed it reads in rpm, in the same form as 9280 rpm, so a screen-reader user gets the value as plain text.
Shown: 6000 rpm
